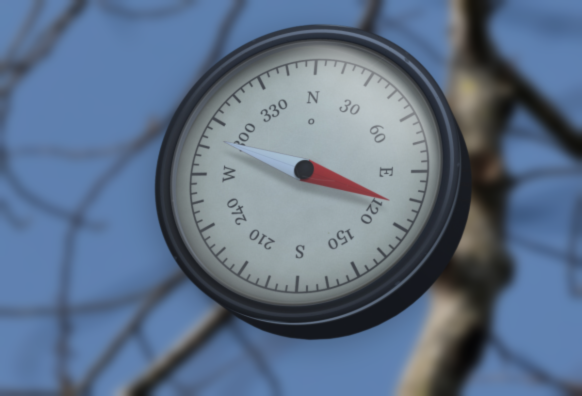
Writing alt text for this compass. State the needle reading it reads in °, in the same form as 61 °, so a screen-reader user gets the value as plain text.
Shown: 110 °
